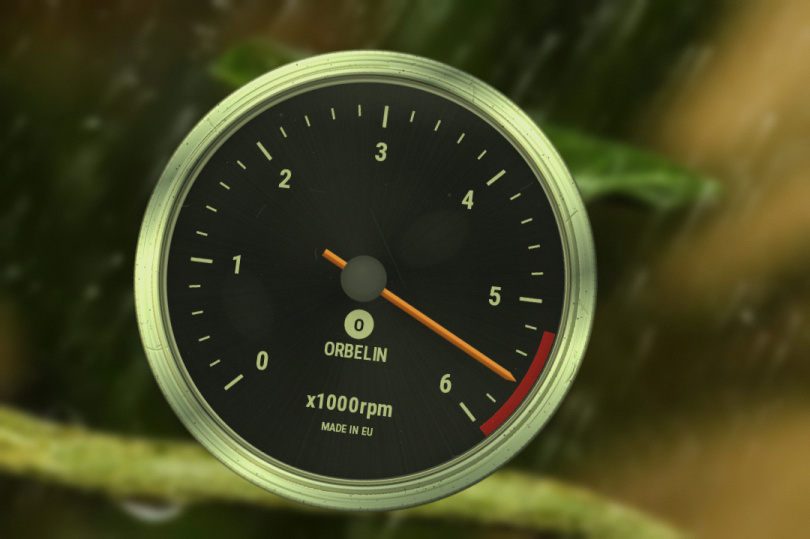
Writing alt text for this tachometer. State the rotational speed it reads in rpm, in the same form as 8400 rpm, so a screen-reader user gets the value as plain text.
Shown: 5600 rpm
